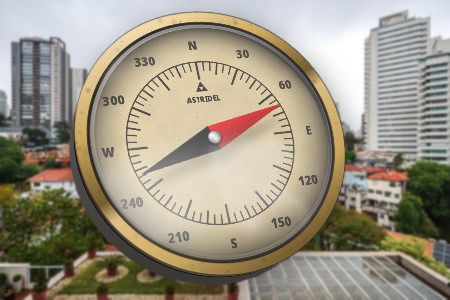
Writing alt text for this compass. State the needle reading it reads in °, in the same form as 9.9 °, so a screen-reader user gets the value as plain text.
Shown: 70 °
